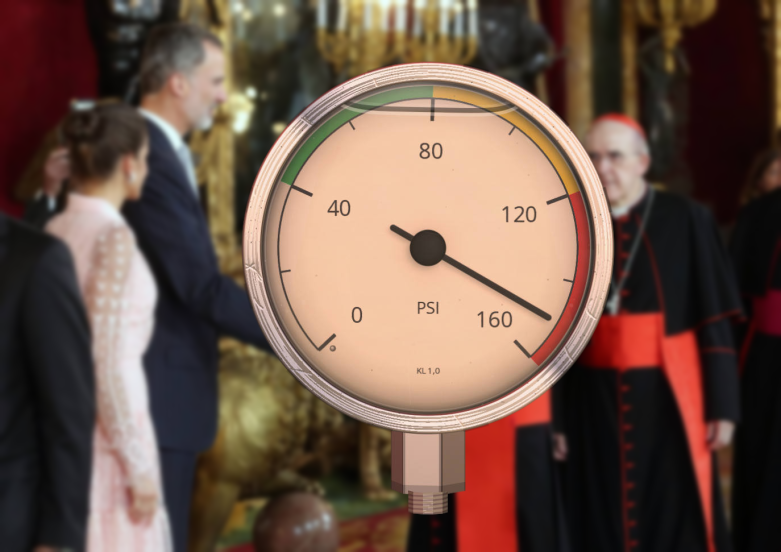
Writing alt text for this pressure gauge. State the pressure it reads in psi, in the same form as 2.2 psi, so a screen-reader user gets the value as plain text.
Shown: 150 psi
